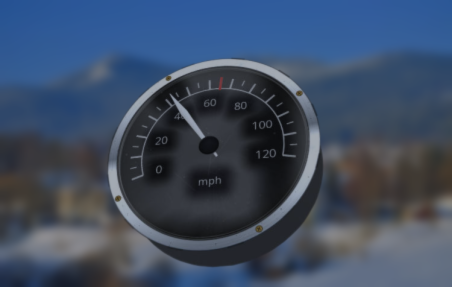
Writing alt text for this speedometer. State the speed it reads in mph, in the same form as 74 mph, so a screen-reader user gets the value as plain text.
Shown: 42.5 mph
